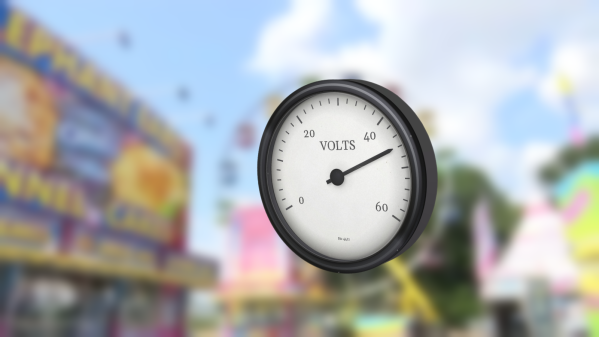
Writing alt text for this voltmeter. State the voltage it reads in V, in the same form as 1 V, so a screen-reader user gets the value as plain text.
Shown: 46 V
